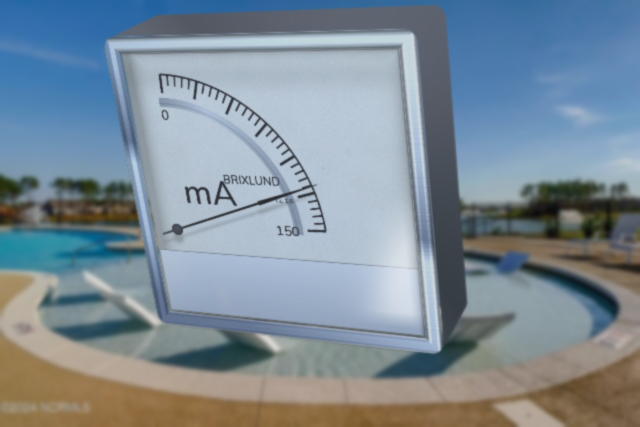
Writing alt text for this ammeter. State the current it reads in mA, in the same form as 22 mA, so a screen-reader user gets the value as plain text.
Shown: 120 mA
